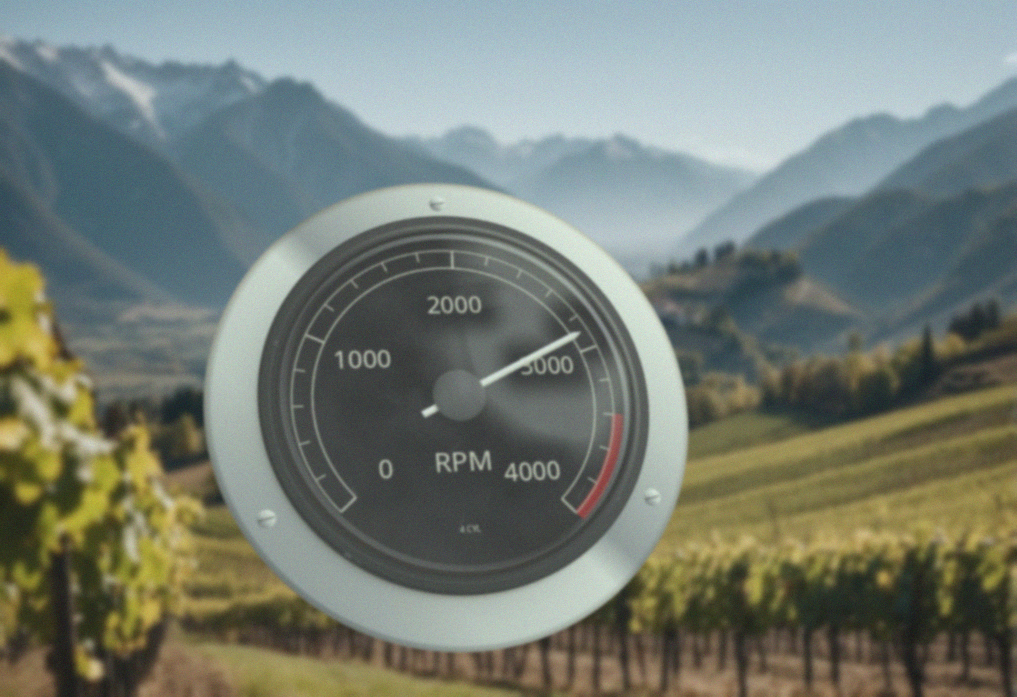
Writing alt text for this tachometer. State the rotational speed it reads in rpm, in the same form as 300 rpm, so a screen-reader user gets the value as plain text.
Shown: 2900 rpm
